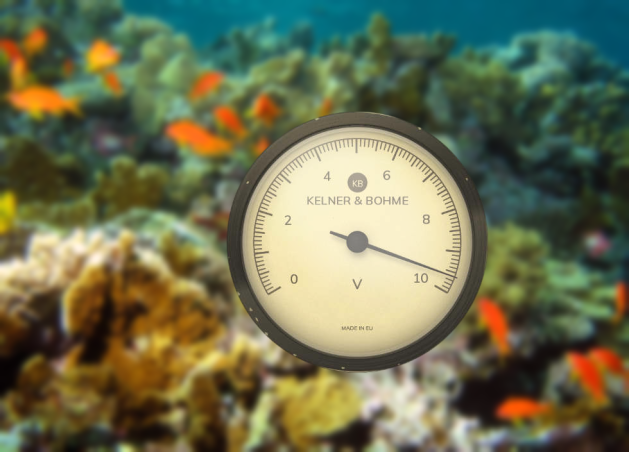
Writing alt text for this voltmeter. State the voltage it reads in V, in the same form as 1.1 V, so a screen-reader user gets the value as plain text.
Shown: 9.6 V
